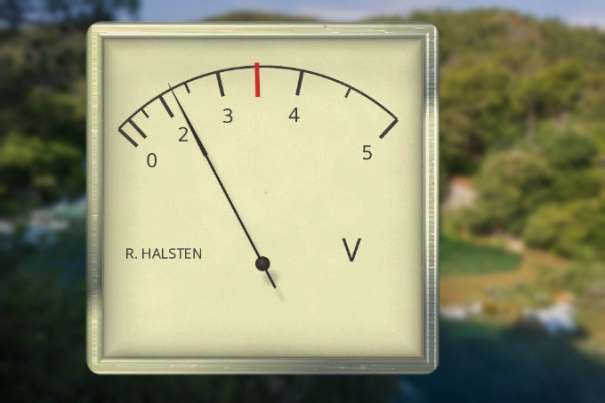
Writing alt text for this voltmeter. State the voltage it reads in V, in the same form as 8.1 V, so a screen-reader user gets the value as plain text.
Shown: 2.25 V
